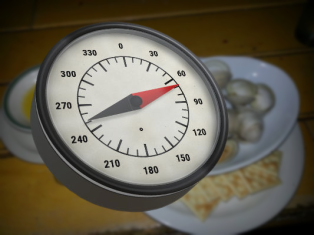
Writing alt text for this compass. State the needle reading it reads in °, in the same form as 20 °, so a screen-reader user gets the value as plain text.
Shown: 70 °
